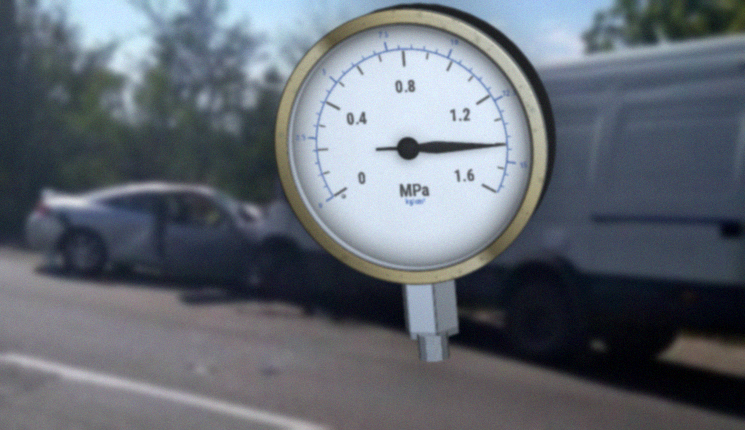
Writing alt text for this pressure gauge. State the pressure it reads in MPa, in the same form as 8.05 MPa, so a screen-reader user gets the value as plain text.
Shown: 1.4 MPa
